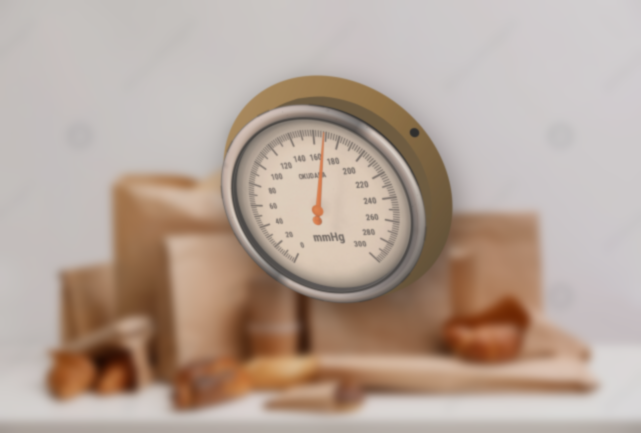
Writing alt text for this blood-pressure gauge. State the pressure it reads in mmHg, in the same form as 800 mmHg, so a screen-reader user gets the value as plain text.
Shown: 170 mmHg
